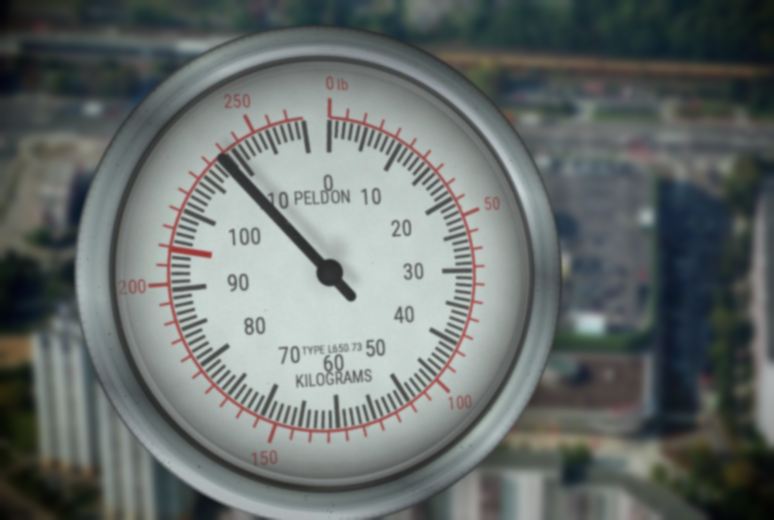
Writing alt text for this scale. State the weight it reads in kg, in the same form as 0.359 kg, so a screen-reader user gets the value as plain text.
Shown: 108 kg
